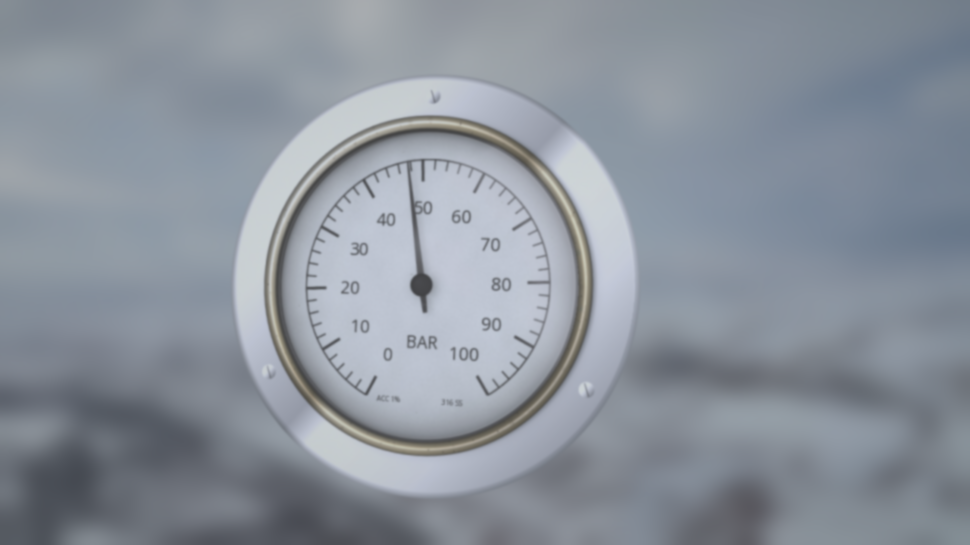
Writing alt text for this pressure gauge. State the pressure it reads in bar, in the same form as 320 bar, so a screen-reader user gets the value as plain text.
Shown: 48 bar
